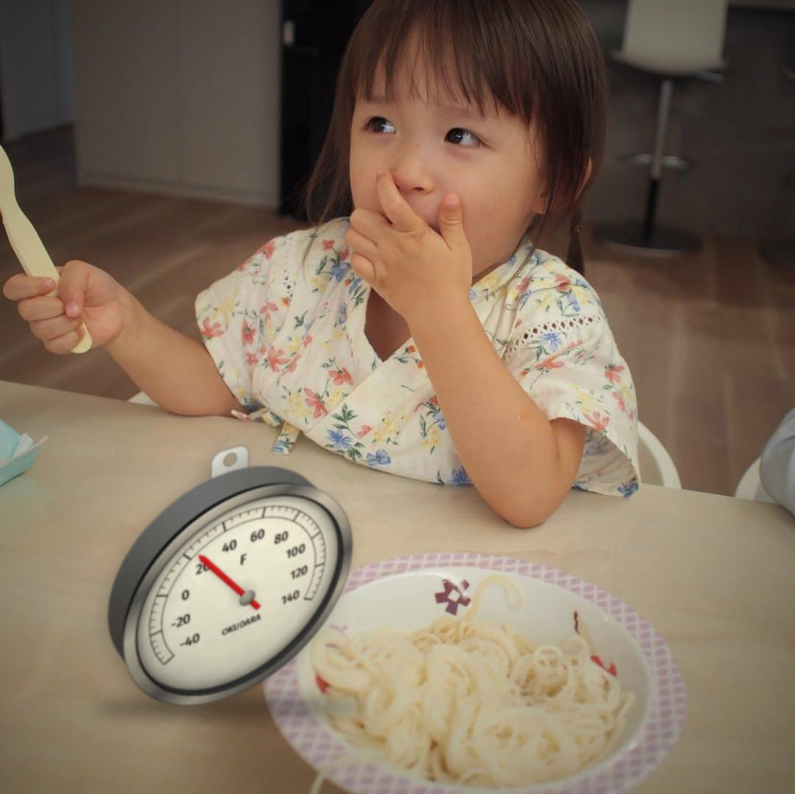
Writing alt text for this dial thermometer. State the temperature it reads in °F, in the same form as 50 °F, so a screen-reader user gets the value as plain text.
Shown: 24 °F
